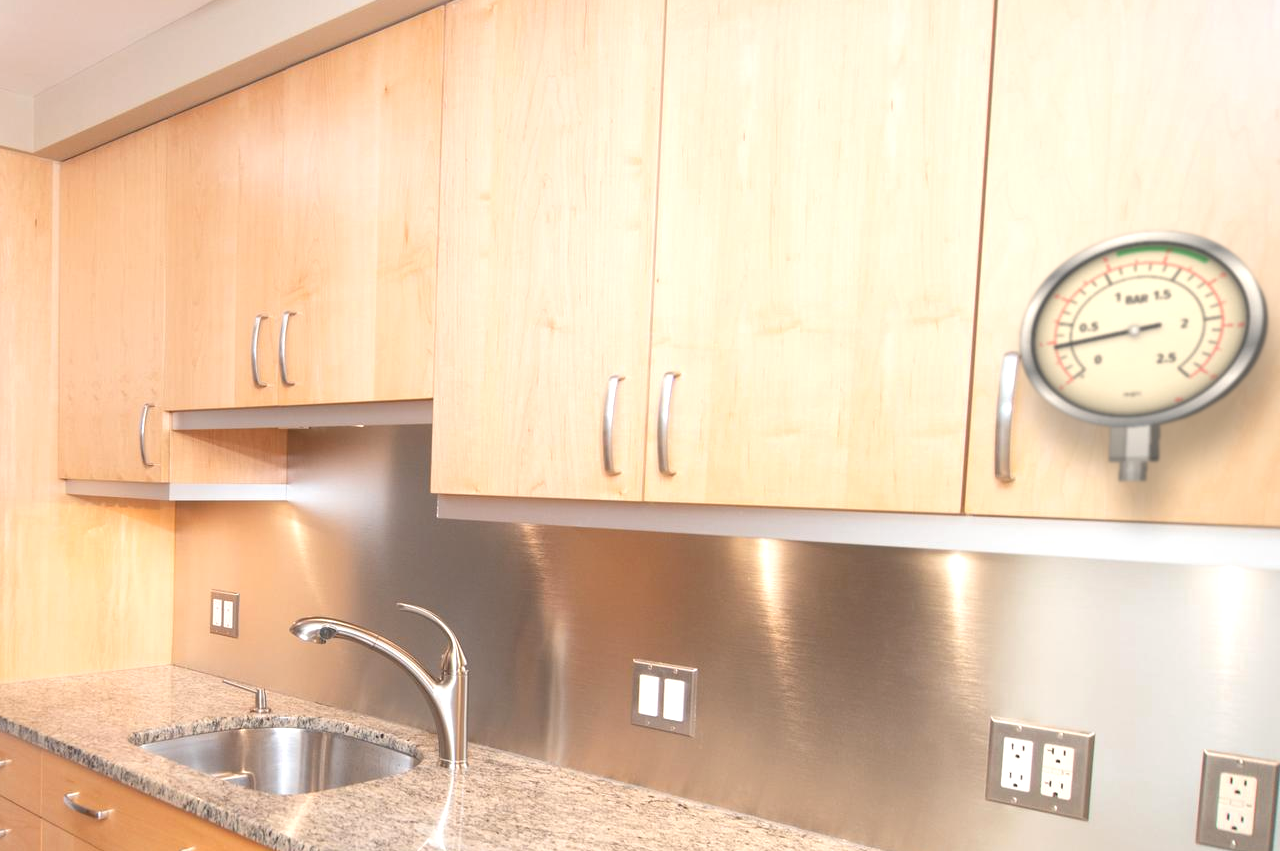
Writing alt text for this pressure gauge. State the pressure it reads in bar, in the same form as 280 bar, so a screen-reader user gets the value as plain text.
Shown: 0.3 bar
